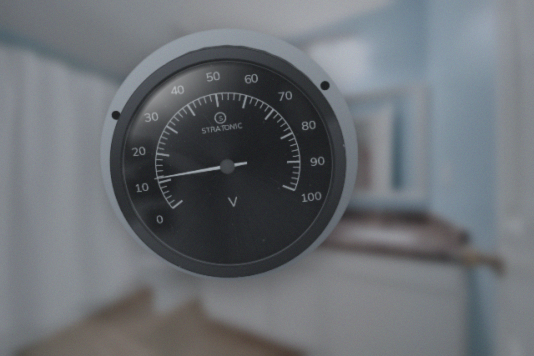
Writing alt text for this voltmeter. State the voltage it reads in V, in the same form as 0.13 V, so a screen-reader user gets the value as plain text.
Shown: 12 V
